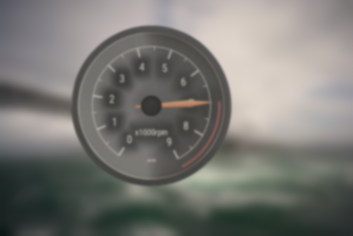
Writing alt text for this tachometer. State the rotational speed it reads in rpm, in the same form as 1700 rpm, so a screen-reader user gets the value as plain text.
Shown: 7000 rpm
